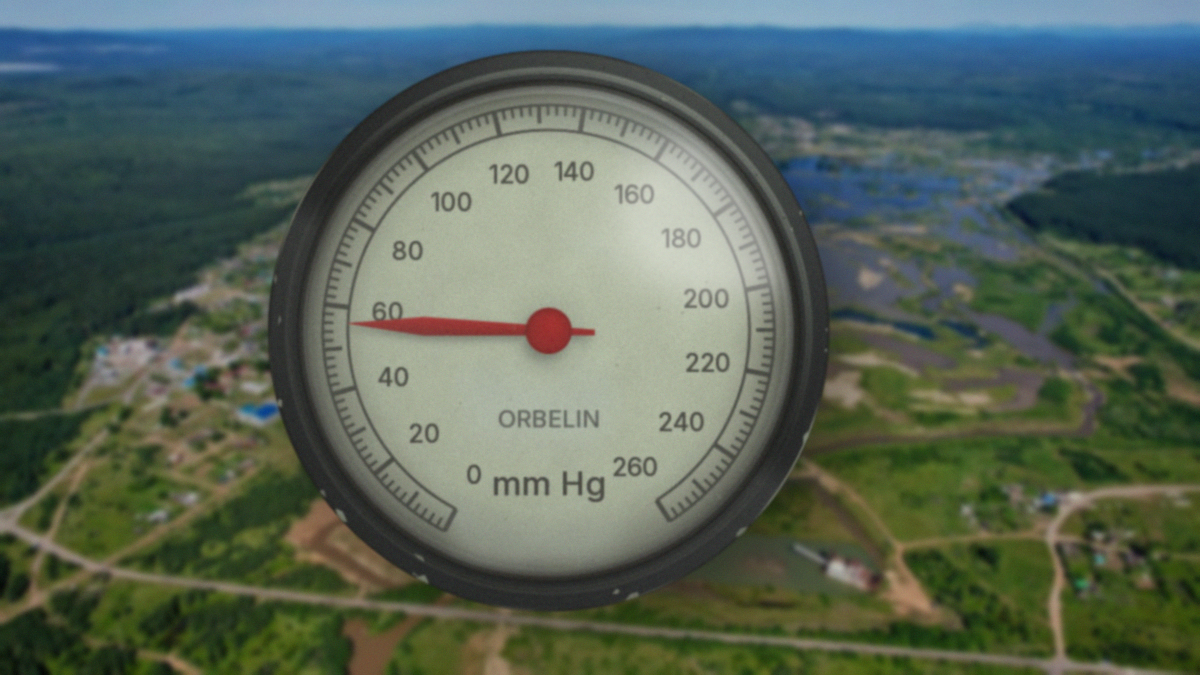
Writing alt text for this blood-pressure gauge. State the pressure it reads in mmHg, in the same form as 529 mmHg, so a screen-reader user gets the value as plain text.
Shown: 56 mmHg
